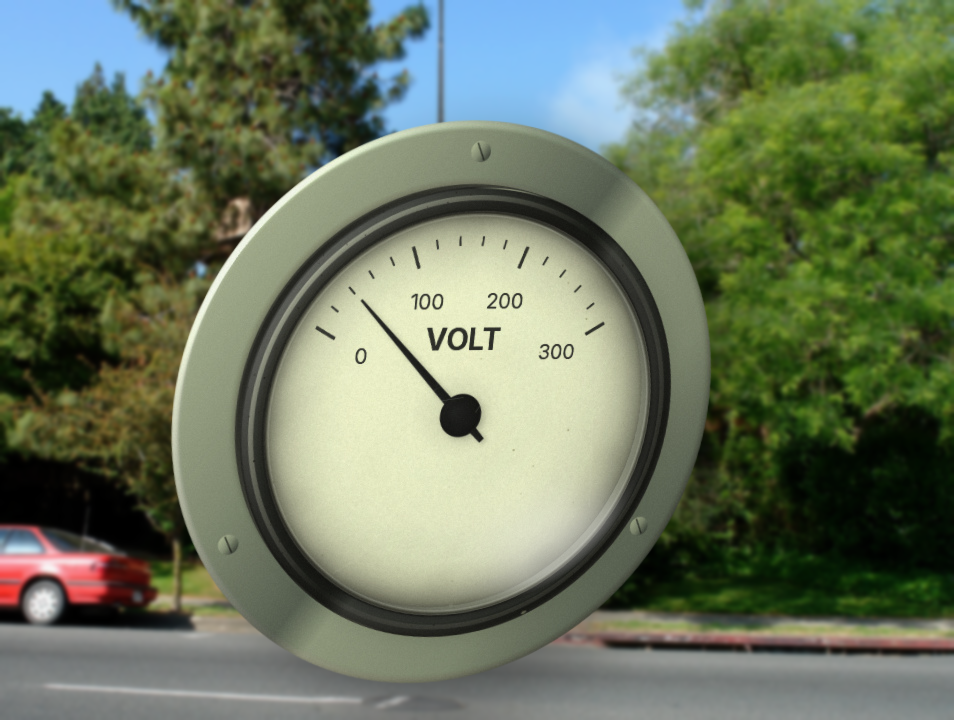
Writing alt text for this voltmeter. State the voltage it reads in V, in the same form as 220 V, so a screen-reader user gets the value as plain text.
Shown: 40 V
